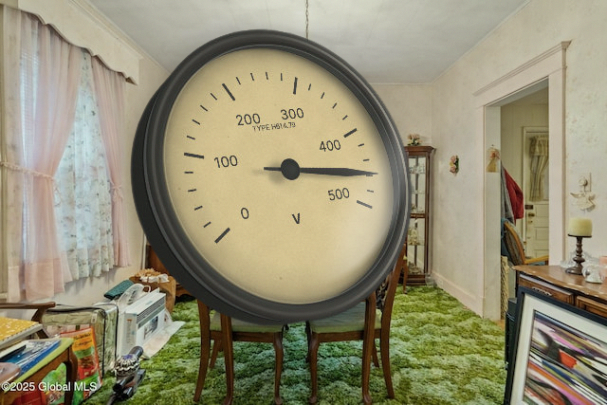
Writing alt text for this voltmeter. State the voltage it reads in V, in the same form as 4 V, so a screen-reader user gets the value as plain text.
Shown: 460 V
